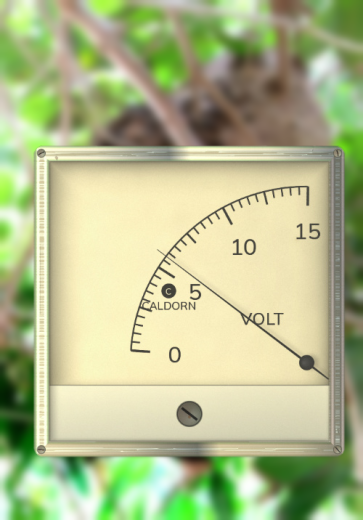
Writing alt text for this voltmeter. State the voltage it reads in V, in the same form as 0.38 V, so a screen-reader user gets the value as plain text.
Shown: 5.75 V
